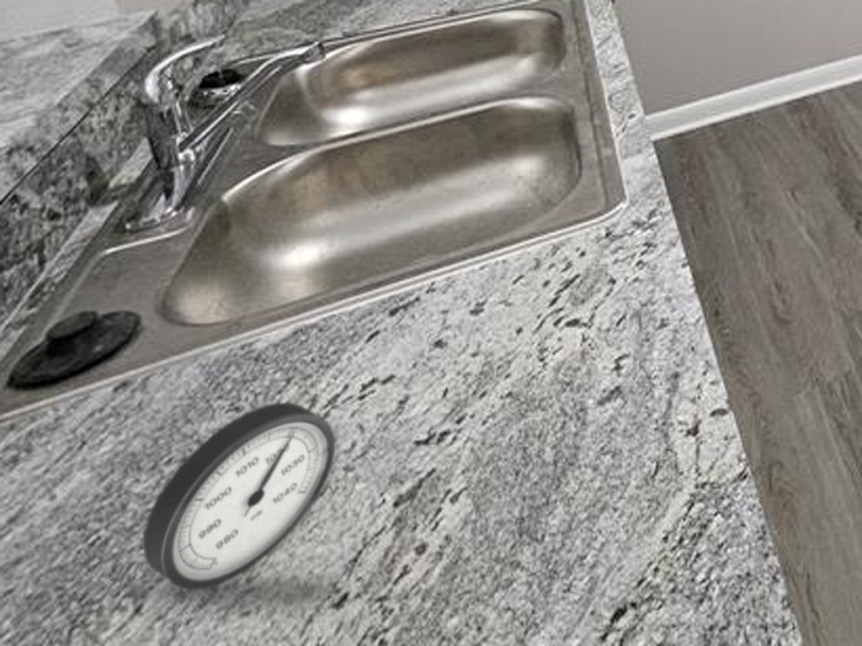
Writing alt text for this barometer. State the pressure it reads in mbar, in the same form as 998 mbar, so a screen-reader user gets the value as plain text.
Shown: 1020 mbar
